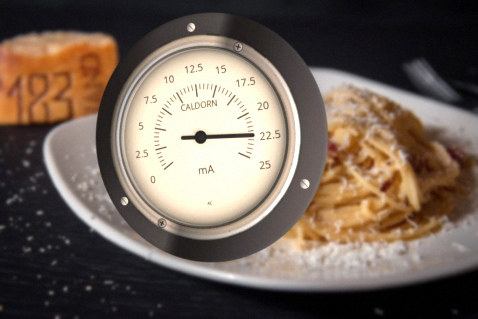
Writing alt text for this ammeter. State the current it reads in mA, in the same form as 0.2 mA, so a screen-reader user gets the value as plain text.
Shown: 22.5 mA
